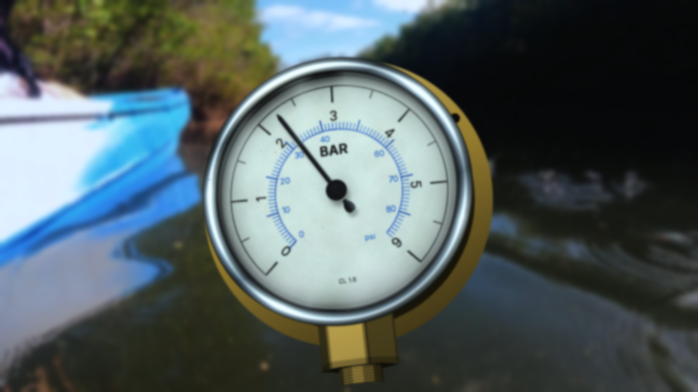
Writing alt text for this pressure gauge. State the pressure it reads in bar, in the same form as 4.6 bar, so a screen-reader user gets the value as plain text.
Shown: 2.25 bar
